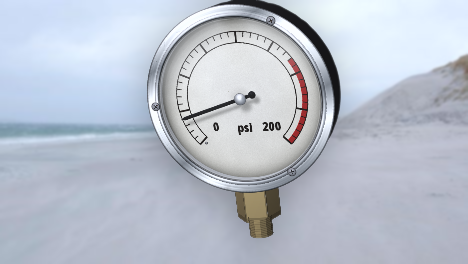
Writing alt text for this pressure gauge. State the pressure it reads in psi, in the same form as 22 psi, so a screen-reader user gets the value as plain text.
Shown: 20 psi
